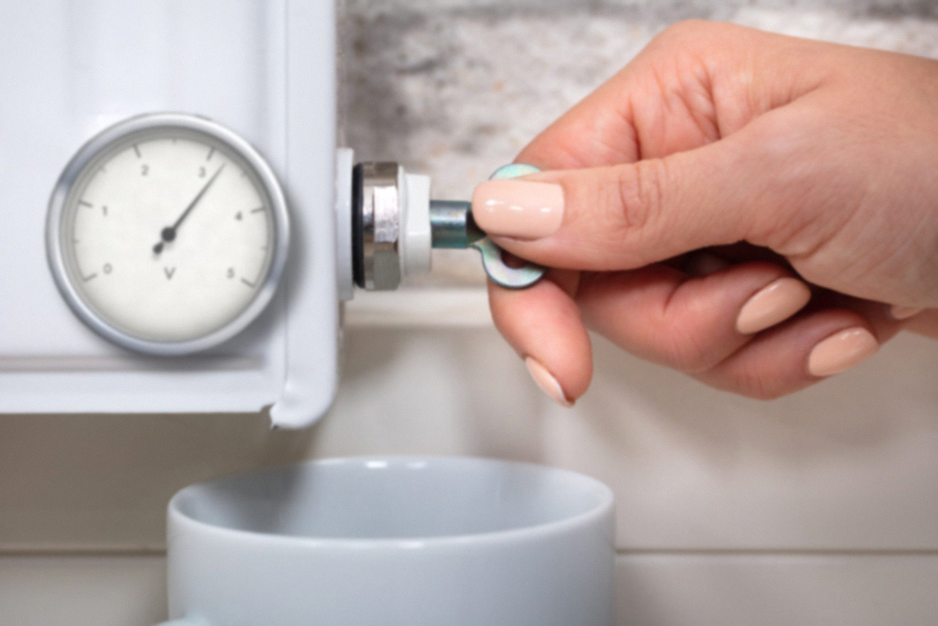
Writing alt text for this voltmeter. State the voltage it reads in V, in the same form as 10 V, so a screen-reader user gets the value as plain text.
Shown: 3.25 V
